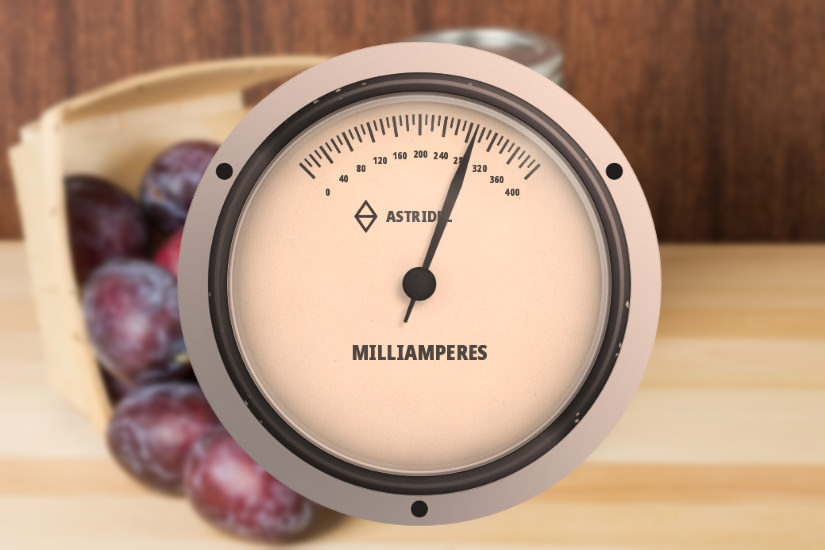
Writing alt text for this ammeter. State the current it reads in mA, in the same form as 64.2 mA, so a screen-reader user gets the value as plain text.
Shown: 290 mA
